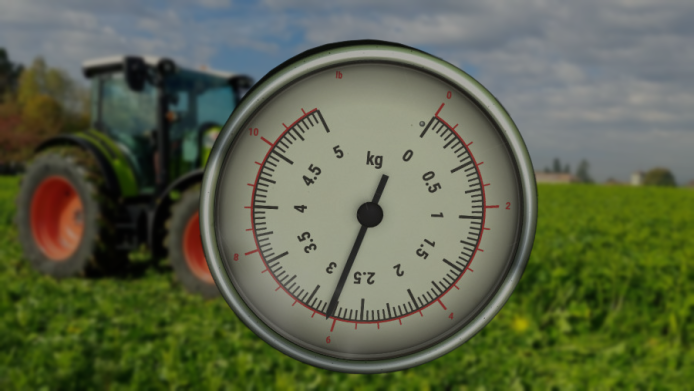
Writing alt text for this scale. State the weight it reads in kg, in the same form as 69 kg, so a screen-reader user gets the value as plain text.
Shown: 2.8 kg
